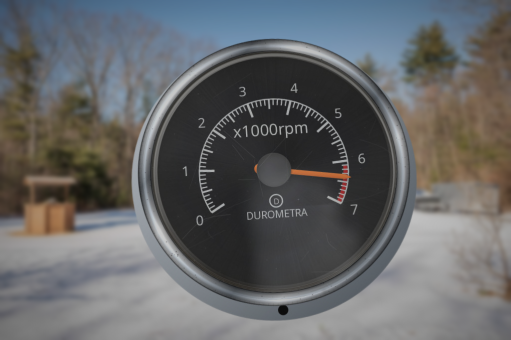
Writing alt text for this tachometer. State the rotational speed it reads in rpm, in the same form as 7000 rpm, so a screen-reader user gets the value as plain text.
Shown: 6400 rpm
